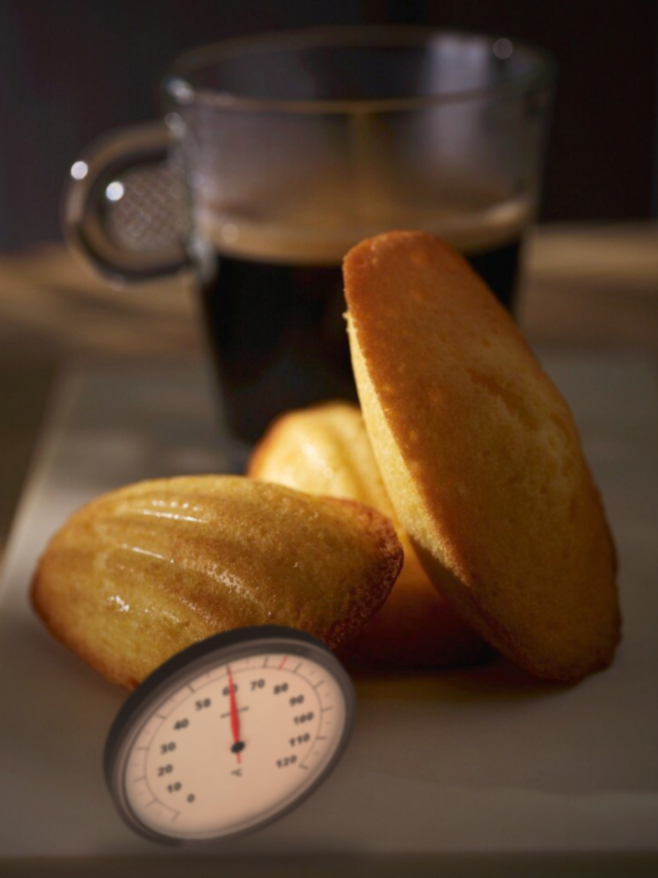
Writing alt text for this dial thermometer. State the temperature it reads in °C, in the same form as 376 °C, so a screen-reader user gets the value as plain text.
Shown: 60 °C
